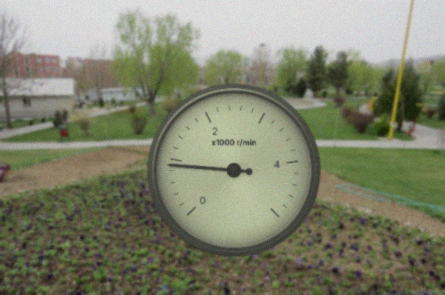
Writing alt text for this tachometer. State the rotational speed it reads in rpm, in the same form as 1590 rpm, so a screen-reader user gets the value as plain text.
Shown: 900 rpm
